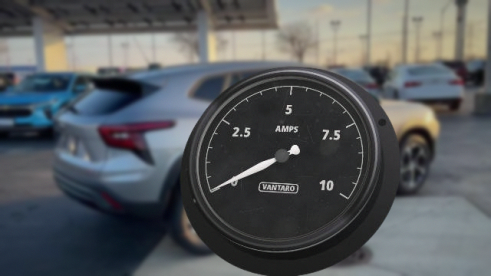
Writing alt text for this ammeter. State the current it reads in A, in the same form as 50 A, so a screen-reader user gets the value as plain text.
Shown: 0 A
